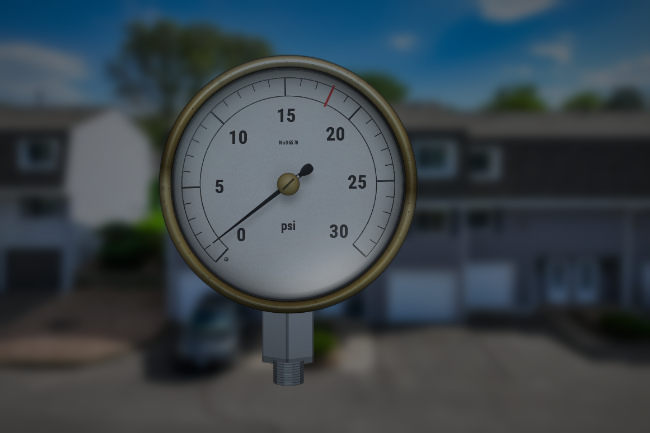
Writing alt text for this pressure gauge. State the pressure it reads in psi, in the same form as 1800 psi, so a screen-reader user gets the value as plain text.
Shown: 1 psi
